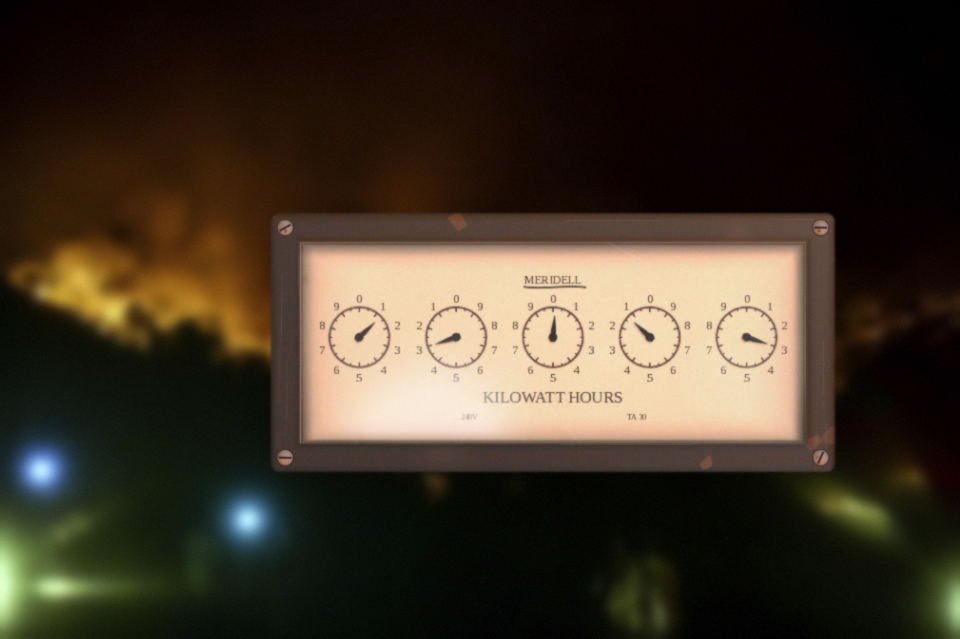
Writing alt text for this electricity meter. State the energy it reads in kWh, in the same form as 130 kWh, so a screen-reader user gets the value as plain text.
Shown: 13013 kWh
